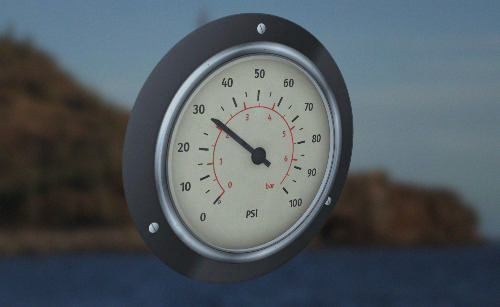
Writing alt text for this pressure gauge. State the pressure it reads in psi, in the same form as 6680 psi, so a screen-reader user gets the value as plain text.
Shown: 30 psi
